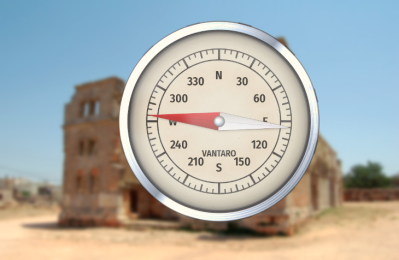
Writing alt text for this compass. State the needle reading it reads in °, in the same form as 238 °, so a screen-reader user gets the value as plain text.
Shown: 275 °
